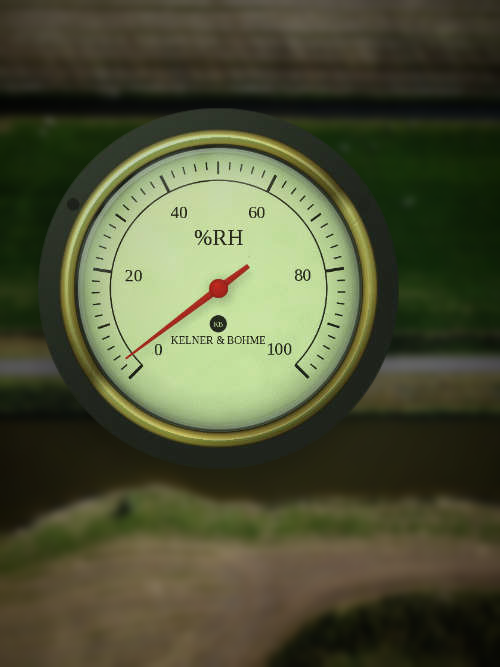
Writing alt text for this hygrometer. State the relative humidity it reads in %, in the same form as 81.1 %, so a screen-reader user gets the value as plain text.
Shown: 3 %
